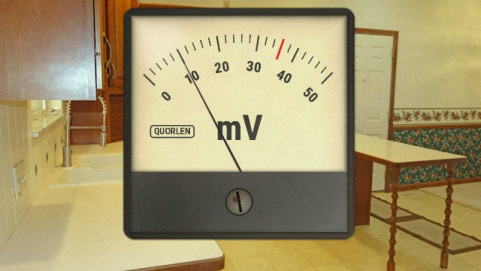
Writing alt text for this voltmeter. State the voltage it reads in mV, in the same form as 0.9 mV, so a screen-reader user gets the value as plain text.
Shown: 10 mV
